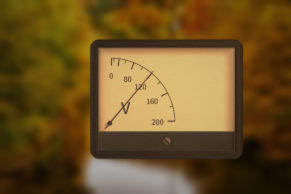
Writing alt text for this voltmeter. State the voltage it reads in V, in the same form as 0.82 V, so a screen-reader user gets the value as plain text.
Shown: 120 V
